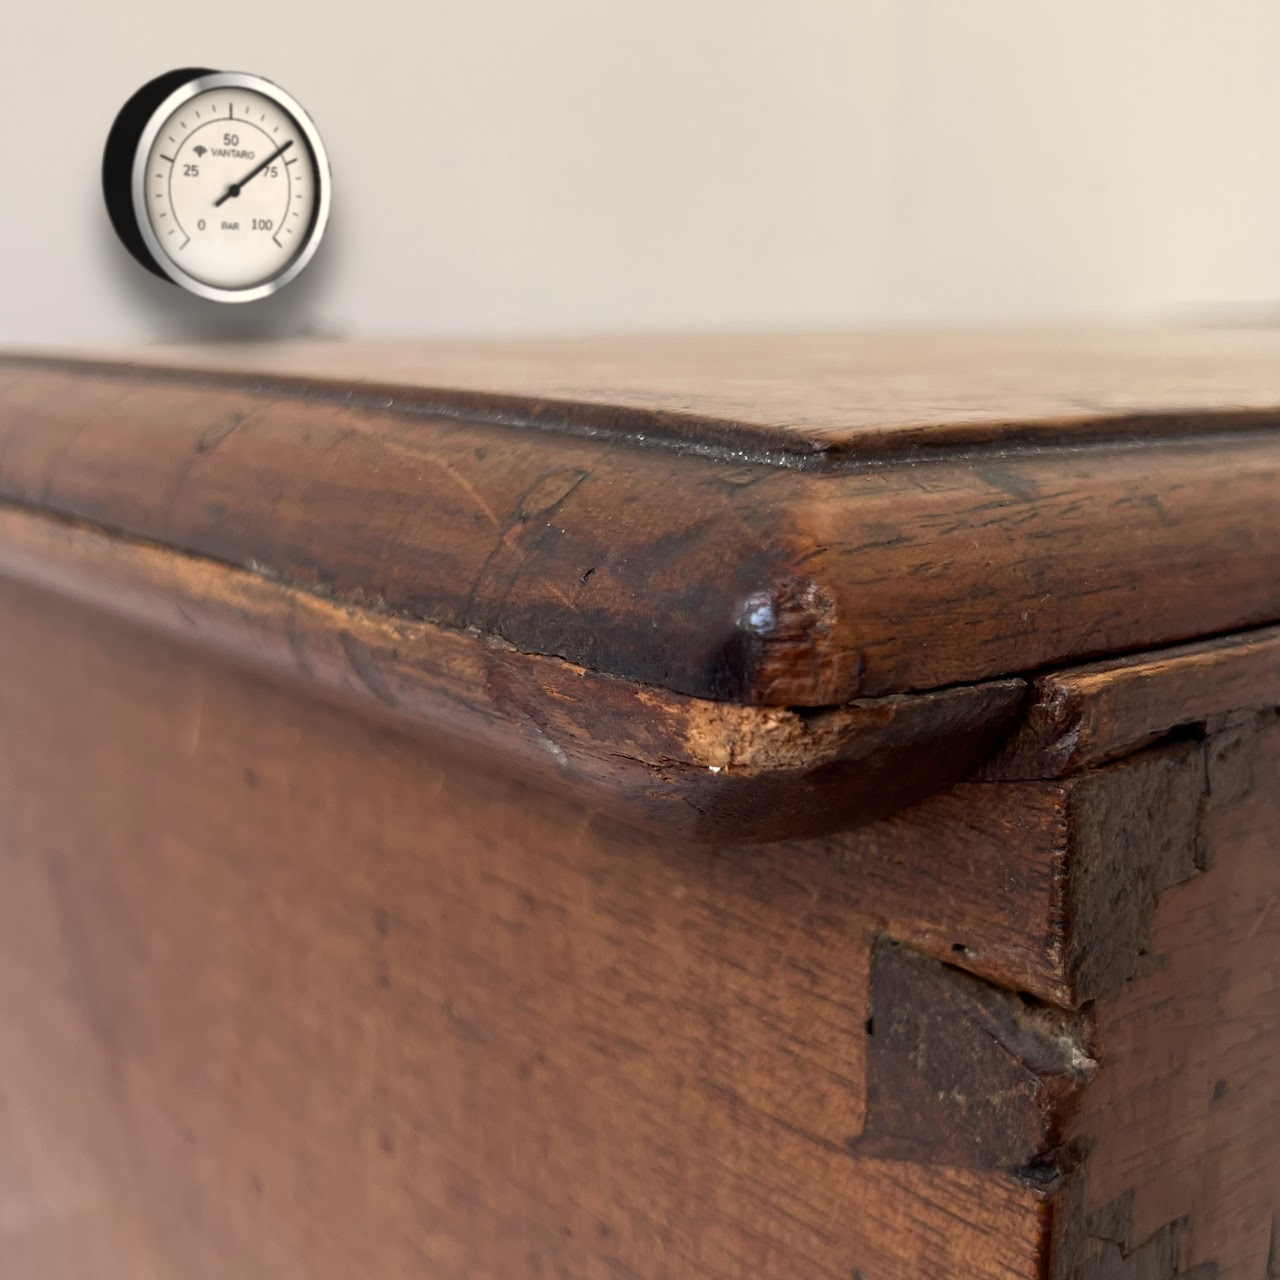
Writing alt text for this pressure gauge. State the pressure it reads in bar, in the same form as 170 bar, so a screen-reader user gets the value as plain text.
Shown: 70 bar
